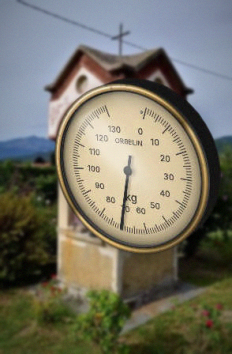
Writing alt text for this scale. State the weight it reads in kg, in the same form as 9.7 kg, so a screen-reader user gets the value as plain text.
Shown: 70 kg
